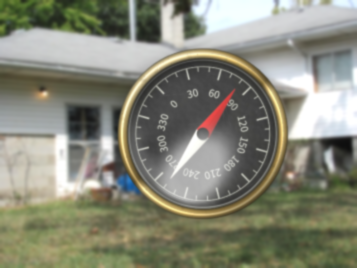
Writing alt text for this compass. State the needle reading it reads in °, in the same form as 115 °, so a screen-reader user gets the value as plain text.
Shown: 80 °
